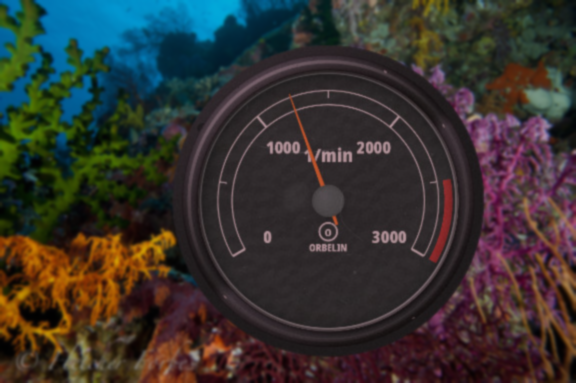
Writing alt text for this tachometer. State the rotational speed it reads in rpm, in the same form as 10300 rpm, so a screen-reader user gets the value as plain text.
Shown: 1250 rpm
